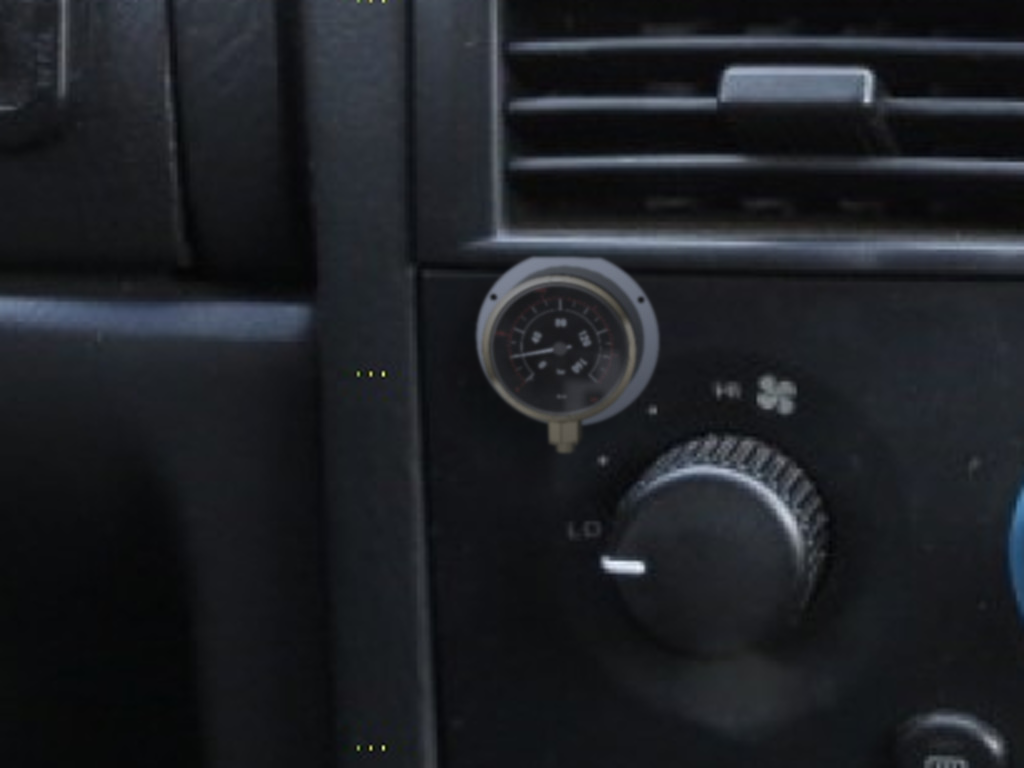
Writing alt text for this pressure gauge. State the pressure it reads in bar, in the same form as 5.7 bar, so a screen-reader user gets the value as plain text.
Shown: 20 bar
